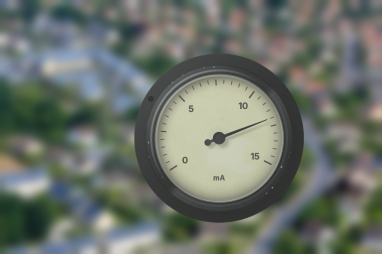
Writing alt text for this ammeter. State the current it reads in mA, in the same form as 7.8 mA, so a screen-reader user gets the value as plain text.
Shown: 12 mA
